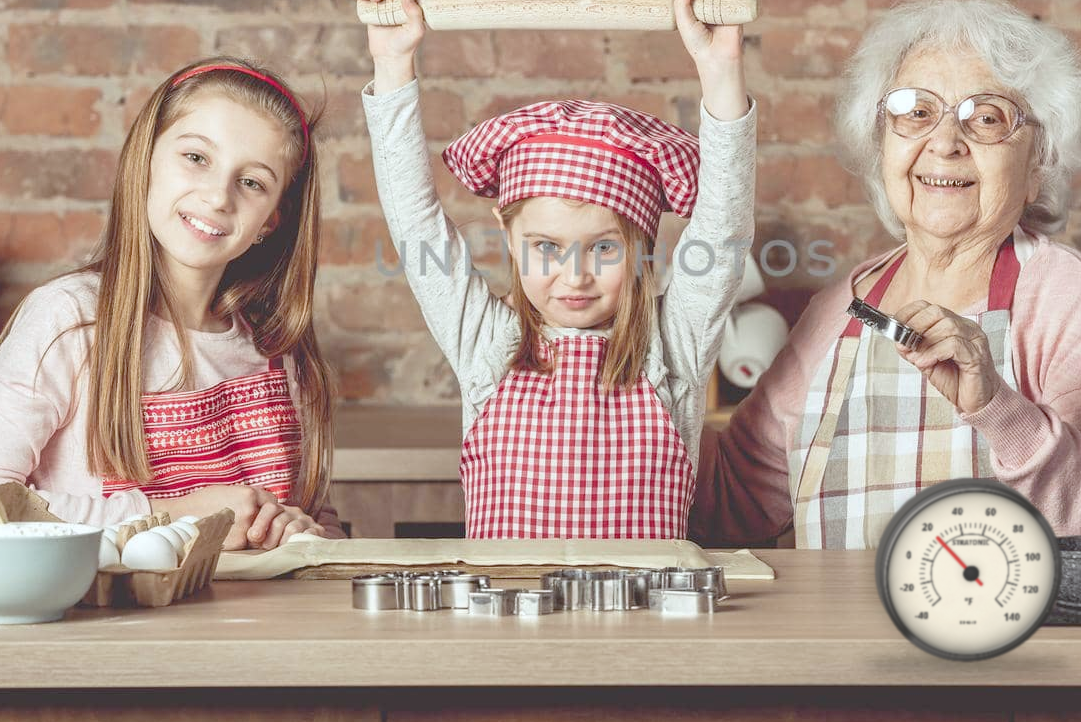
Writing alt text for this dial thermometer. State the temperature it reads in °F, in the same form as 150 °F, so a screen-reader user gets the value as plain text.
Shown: 20 °F
